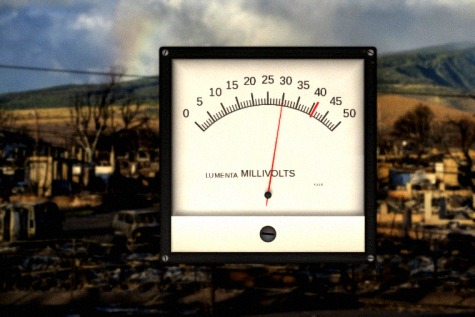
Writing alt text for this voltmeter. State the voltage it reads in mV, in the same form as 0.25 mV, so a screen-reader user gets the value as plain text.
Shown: 30 mV
